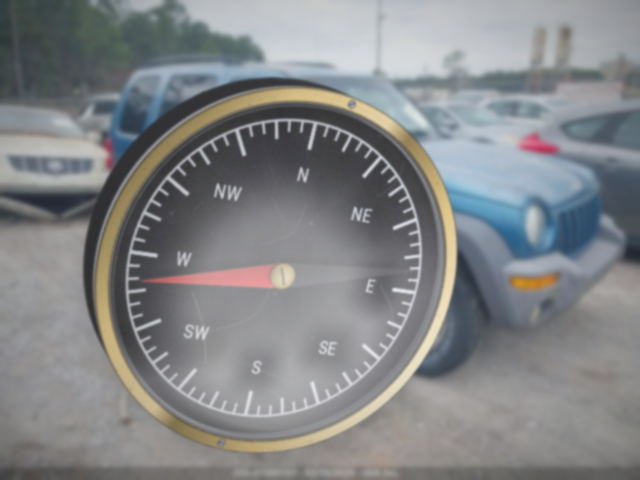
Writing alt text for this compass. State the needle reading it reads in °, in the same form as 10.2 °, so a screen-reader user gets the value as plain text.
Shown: 260 °
